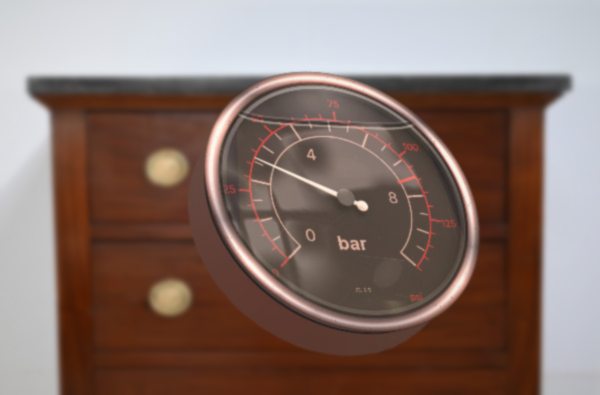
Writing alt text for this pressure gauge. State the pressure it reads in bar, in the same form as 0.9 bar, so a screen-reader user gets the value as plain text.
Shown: 2.5 bar
